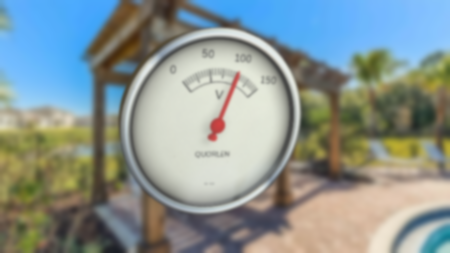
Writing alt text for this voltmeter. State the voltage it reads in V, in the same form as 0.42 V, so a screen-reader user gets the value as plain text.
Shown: 100 V
